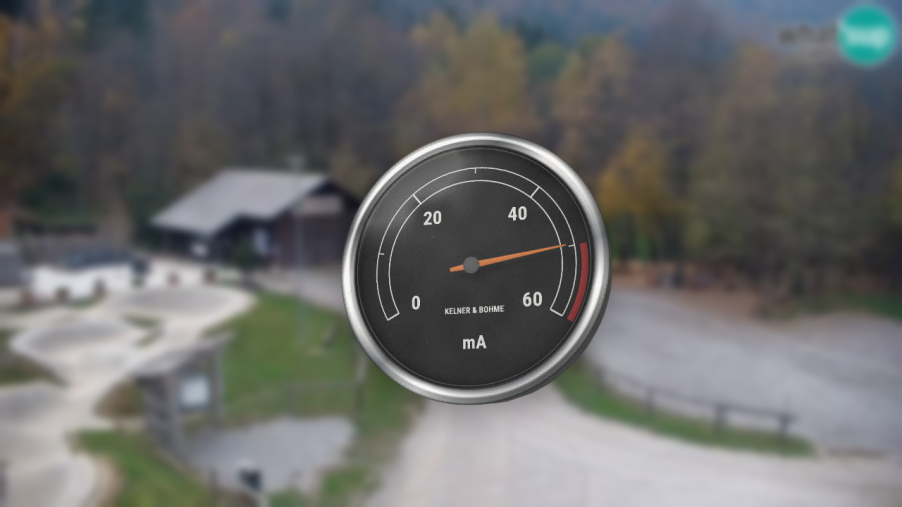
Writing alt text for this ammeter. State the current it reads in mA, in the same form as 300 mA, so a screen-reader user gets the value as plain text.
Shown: 50 mA
